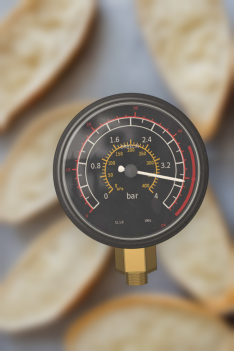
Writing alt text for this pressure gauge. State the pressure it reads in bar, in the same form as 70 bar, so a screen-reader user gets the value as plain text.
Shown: 3.5 bar
